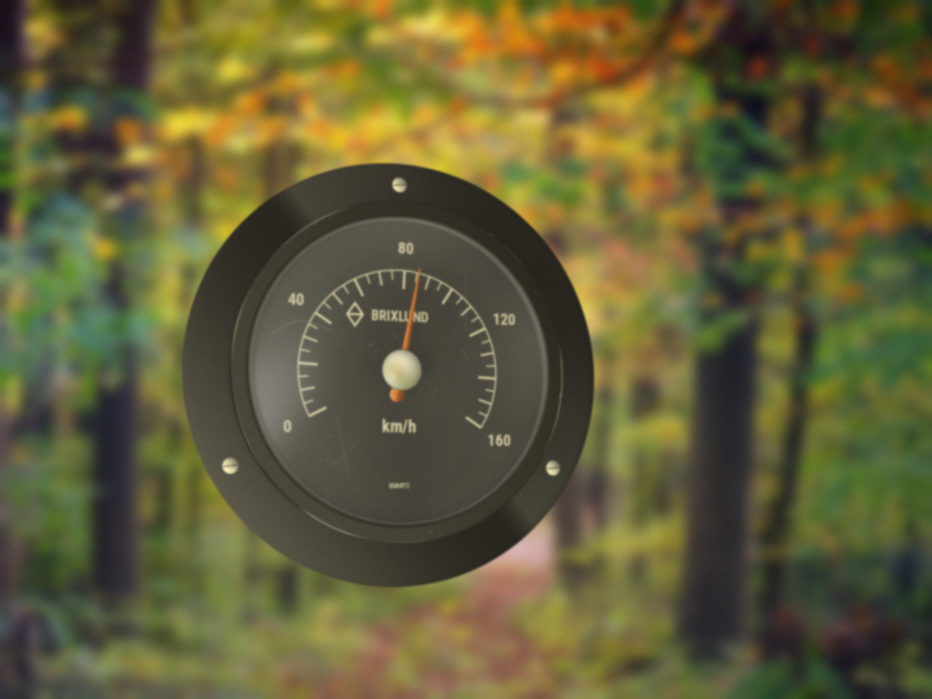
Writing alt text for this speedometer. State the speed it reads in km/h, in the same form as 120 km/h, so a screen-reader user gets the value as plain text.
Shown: 85 km/h
